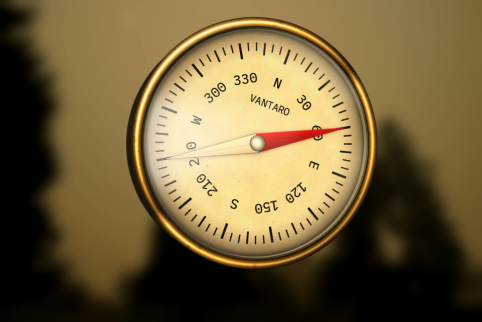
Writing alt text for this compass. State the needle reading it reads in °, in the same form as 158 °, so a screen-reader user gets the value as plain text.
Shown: 60 °
